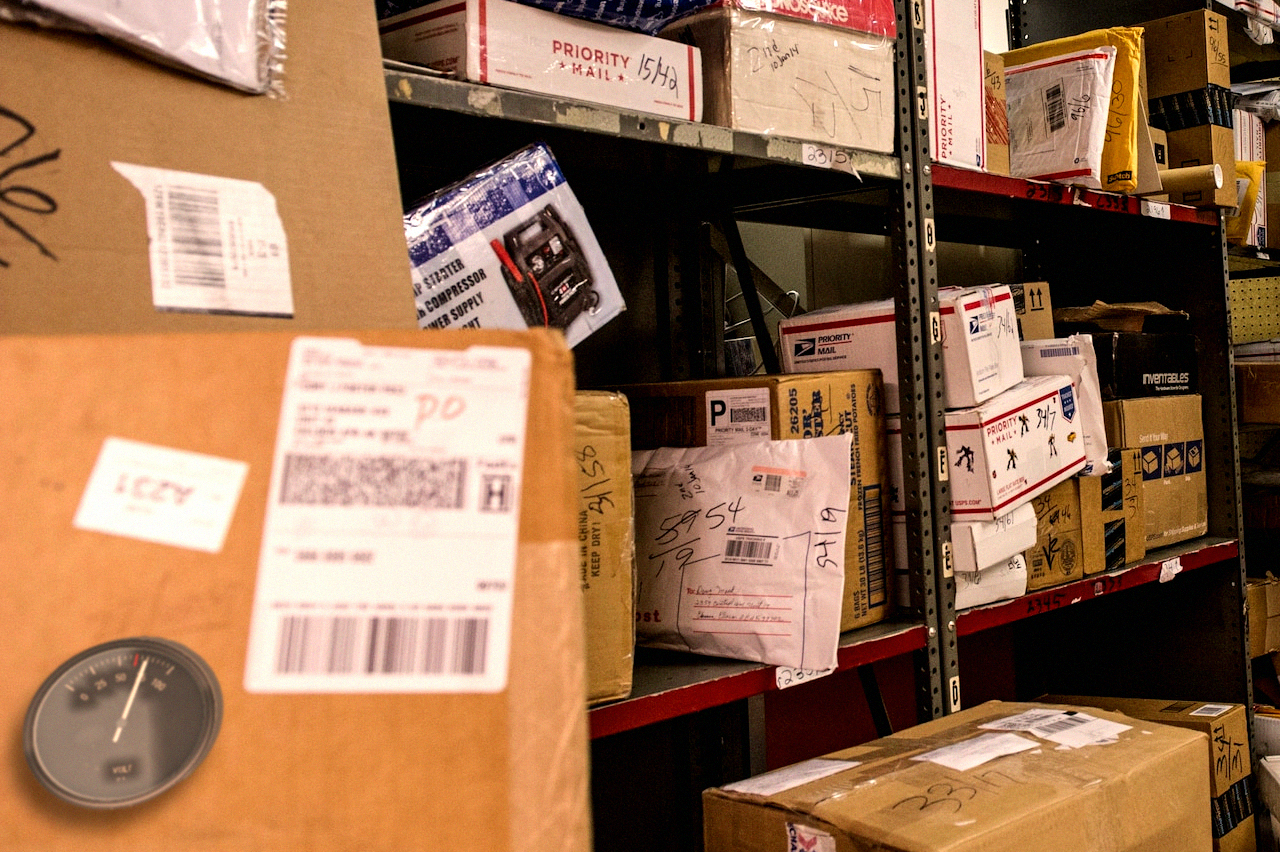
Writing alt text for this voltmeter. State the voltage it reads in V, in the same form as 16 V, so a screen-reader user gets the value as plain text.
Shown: 75 V
